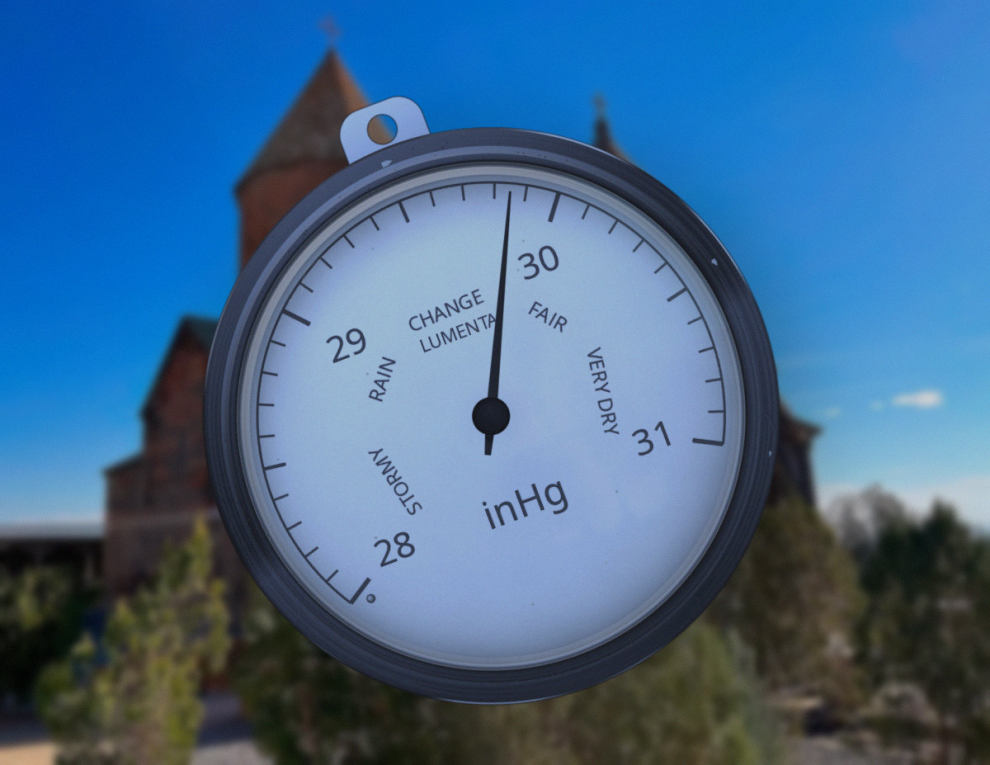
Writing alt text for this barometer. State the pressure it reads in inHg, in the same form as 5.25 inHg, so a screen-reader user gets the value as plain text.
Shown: 29.85 inHg
